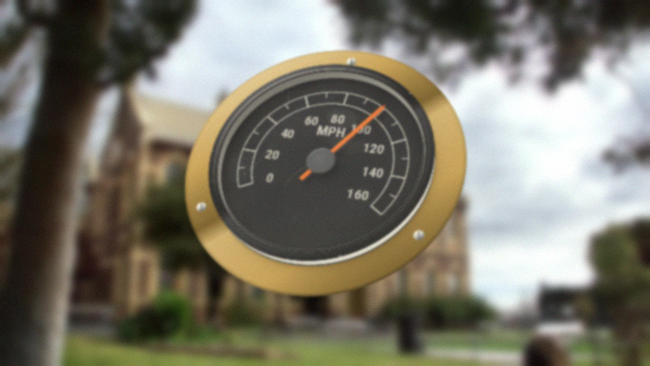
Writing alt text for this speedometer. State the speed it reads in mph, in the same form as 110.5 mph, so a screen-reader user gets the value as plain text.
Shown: 100 mph
